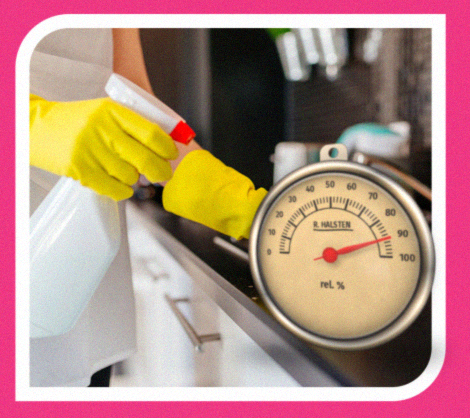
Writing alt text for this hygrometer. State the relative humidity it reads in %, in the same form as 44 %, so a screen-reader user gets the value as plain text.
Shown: 90 %
